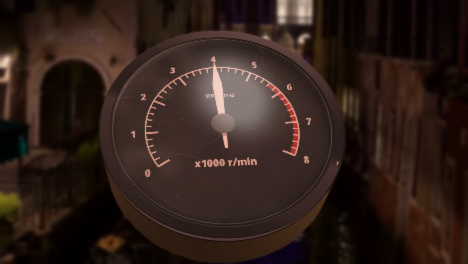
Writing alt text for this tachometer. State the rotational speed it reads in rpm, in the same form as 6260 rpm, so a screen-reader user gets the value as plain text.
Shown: 4000 rpm
